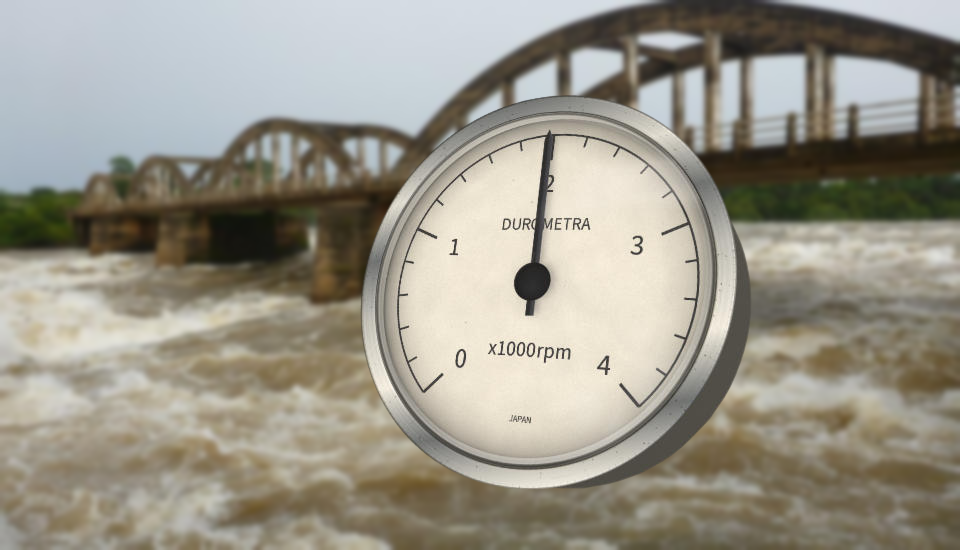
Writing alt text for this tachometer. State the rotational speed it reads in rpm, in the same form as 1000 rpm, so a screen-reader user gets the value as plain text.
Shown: 2000 rpm
